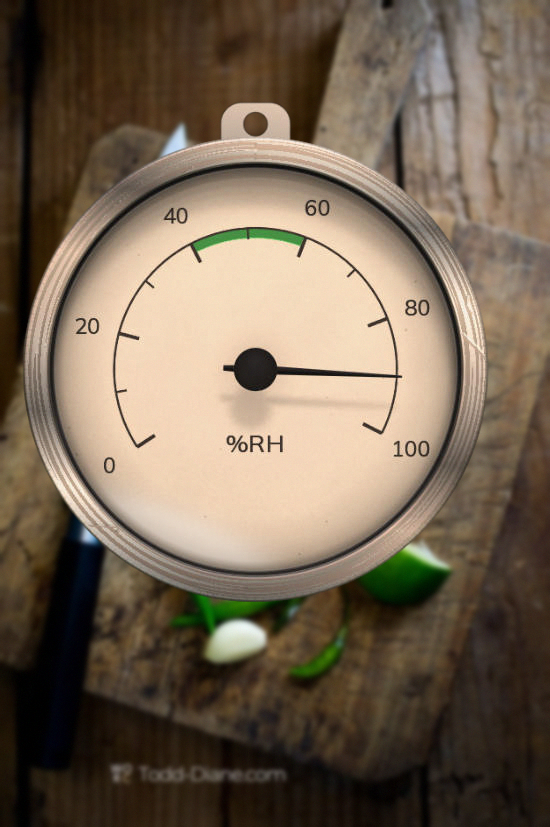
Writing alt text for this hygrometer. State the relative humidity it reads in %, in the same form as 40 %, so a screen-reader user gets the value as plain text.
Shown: 90 %
